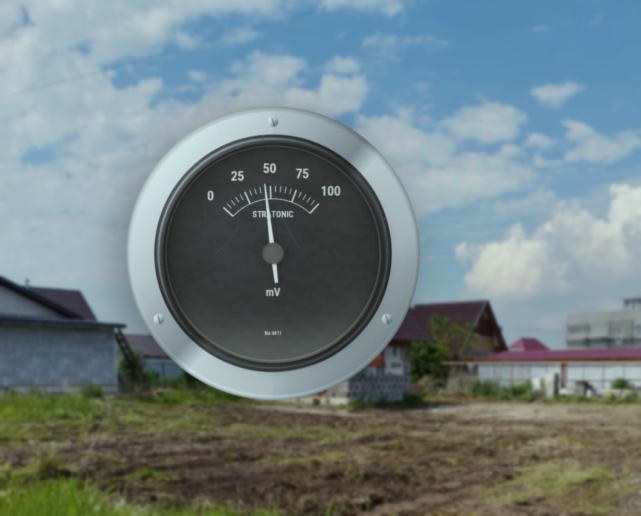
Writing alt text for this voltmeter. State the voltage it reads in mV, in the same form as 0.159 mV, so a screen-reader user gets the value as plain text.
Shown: 45 mV
